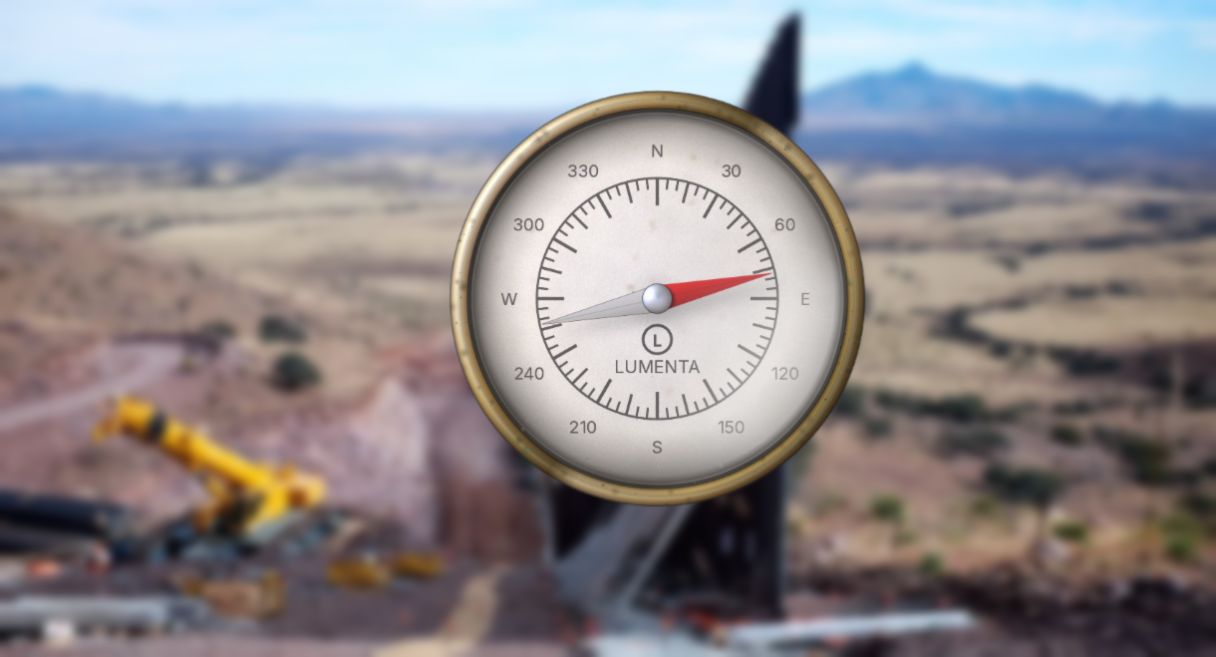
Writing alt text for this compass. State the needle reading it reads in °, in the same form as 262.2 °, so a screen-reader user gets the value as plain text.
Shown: 77.5 °
